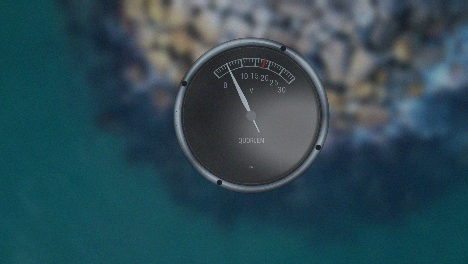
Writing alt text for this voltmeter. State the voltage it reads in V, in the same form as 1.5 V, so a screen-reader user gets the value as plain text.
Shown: 5 V
